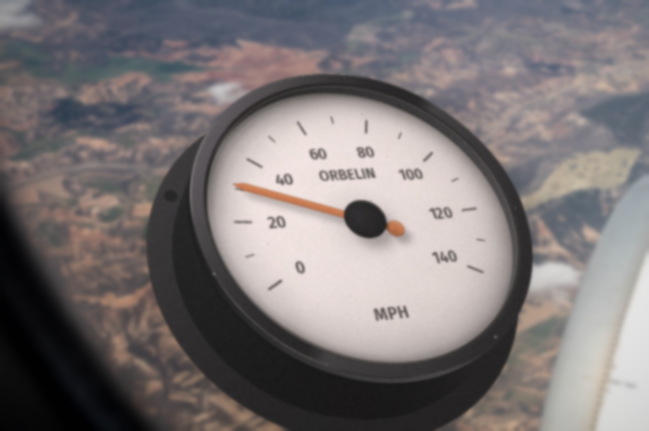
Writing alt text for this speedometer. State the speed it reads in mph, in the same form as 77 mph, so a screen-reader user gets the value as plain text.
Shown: 30 mph
